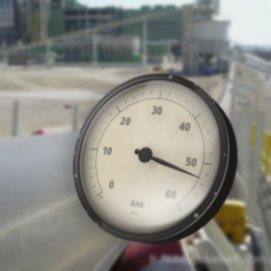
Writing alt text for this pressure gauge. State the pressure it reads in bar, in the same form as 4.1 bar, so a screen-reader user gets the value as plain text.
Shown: 53 bar
